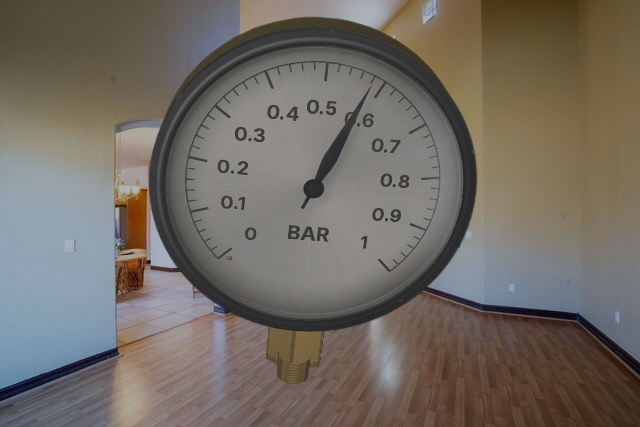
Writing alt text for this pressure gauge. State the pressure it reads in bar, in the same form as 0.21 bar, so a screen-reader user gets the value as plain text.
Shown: 0.58 bar
